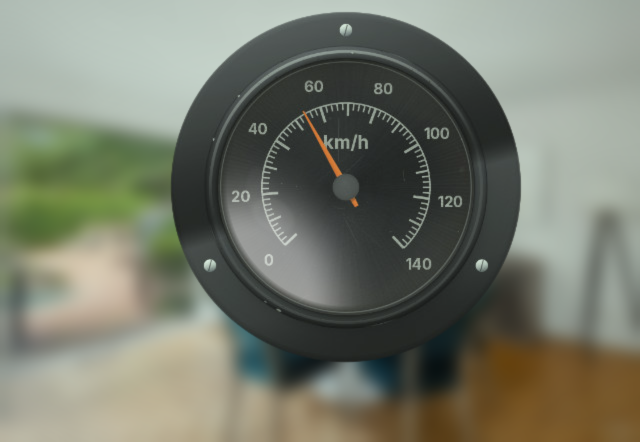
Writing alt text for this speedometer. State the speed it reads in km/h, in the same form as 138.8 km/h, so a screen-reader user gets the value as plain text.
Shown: 54 km/h
